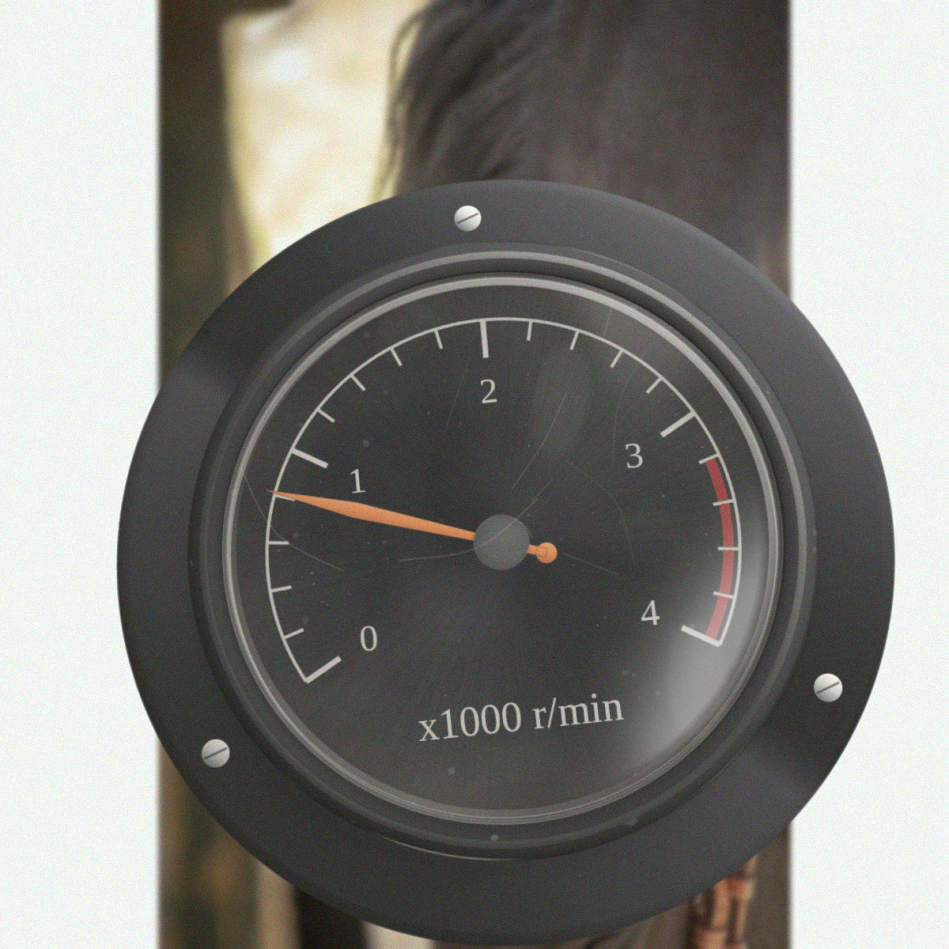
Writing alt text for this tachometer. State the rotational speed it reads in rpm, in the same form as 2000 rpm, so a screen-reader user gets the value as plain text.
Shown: 800 rpm
